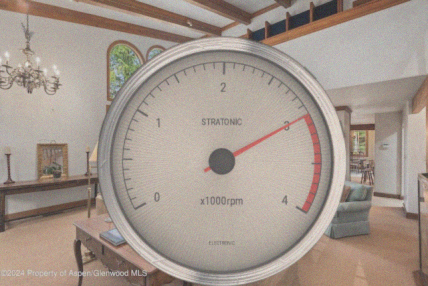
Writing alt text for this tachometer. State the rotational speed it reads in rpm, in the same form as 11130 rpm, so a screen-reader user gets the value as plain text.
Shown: 3000 rpm
